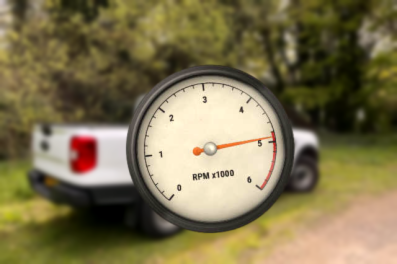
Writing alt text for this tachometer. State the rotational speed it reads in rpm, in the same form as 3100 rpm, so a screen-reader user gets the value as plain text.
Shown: 4900 rpm
